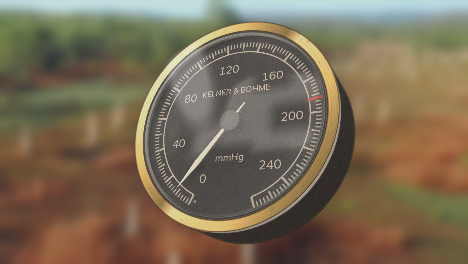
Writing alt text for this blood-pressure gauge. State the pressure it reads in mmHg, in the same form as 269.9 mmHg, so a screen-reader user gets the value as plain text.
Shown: 10 mmHg
